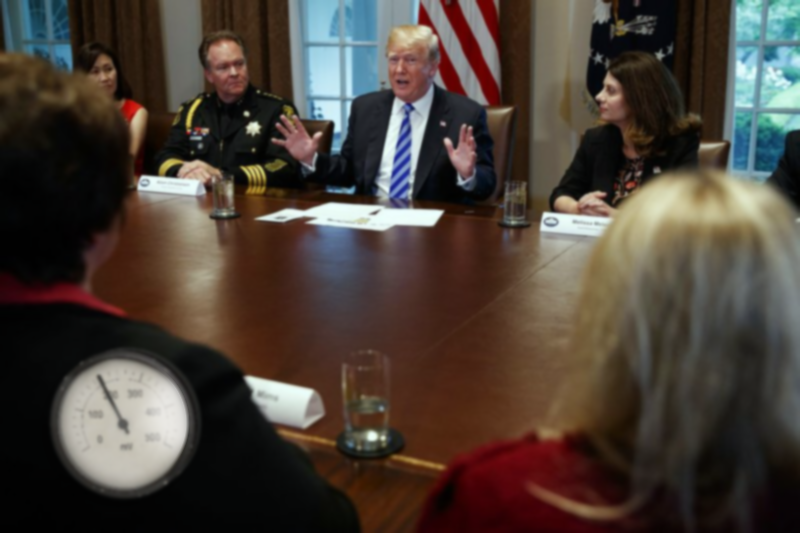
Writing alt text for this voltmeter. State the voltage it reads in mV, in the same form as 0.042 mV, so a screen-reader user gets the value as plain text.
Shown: 200 mV
